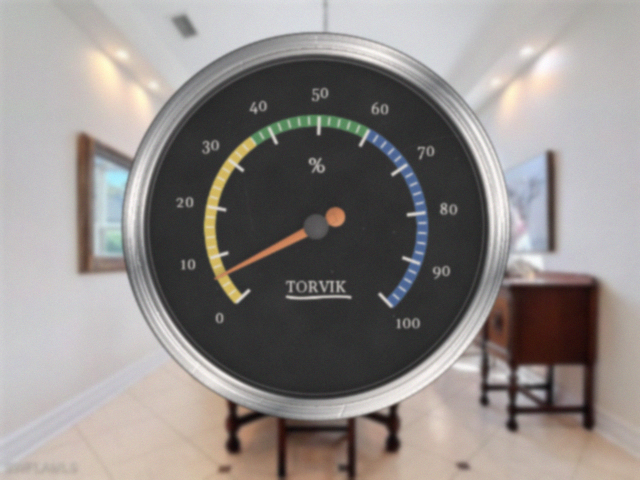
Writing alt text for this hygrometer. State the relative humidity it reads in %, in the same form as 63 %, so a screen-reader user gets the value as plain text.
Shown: 6 %
